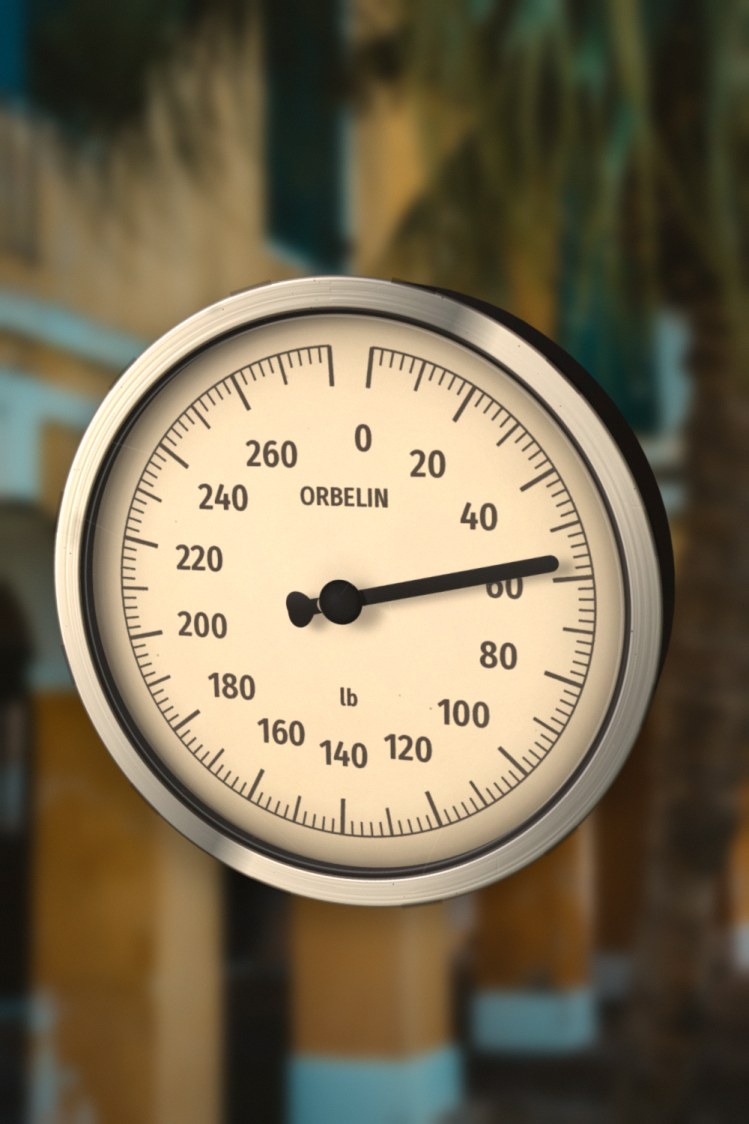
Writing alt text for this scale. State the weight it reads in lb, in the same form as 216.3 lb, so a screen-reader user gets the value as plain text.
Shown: 56 lb
